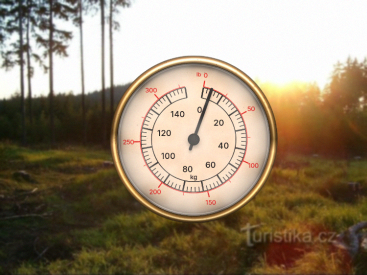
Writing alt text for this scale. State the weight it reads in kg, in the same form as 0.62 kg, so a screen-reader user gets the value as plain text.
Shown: 4 kg
